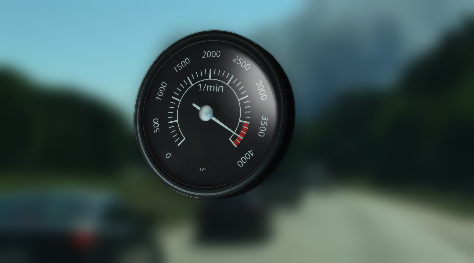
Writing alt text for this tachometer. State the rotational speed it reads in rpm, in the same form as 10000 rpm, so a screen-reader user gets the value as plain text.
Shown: 3800 rpm
